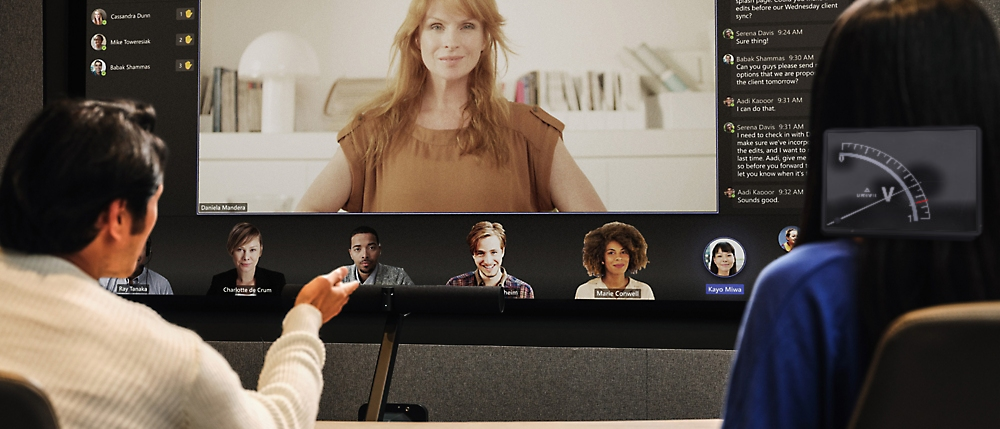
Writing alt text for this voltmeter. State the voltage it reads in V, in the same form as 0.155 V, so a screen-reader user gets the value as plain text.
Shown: 0.7 V
